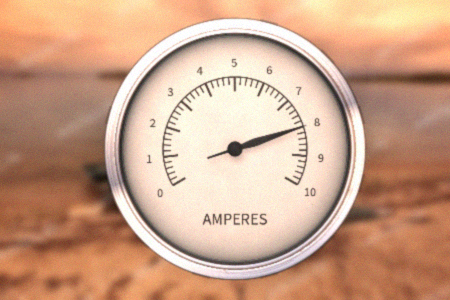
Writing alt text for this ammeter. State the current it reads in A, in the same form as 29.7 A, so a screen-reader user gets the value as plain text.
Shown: 8 A
